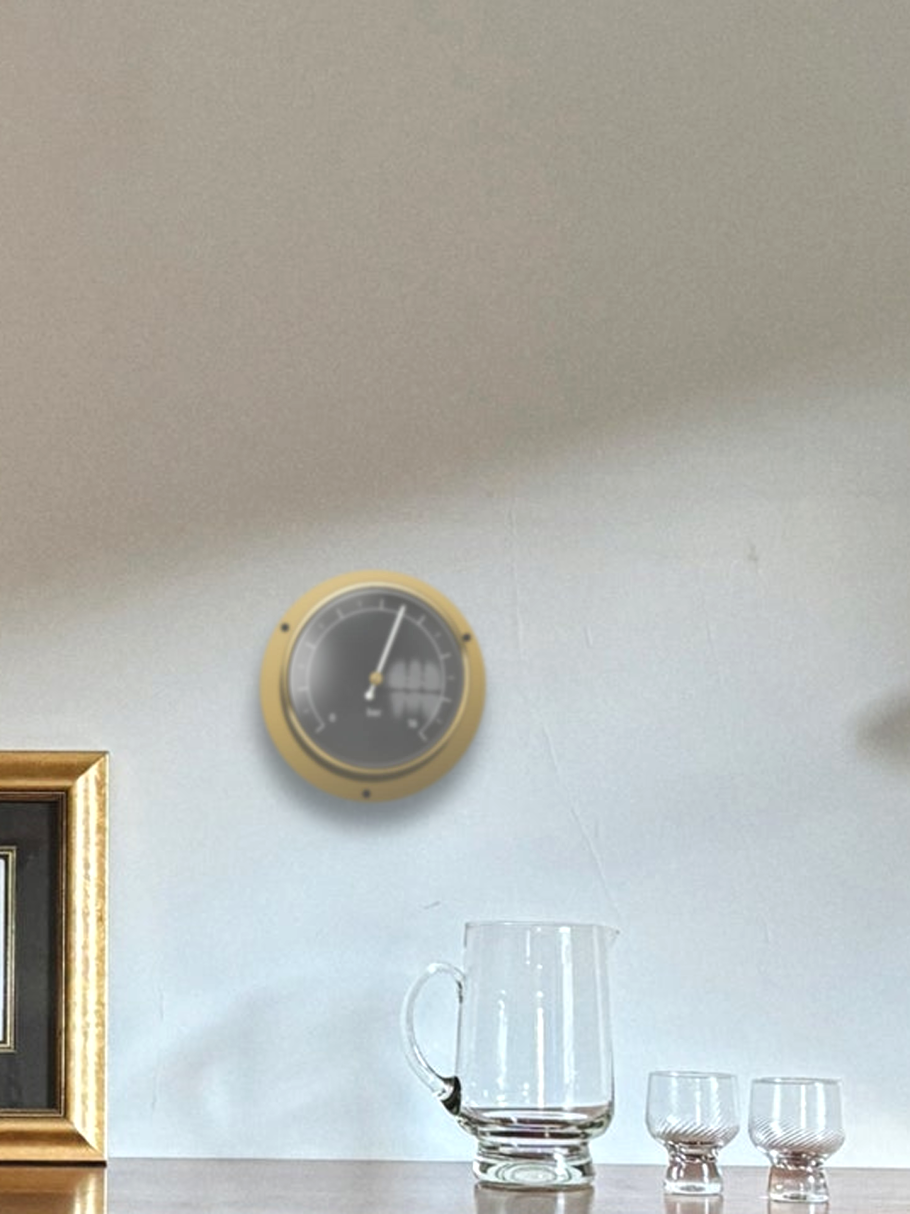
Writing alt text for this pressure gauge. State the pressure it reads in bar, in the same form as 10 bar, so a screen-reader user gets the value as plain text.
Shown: 9 bar
